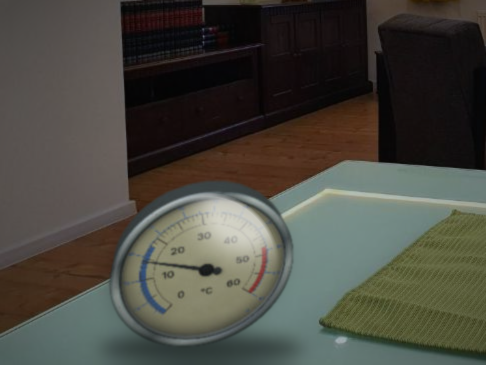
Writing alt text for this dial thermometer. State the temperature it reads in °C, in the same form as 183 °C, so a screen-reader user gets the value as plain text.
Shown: 15 °C
